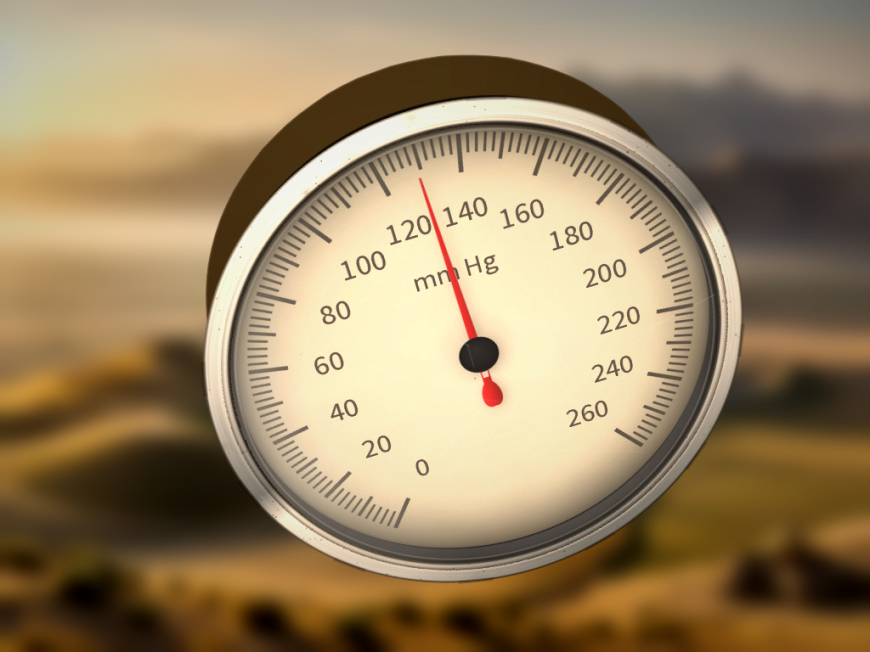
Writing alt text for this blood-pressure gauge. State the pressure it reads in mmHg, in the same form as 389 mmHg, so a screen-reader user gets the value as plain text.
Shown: 129 mmHg
